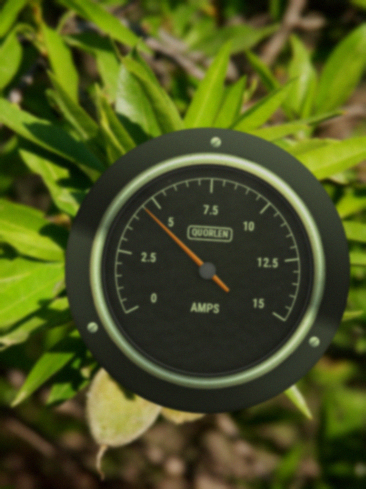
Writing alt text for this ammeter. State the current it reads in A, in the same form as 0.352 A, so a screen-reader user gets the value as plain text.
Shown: 4.5 A
